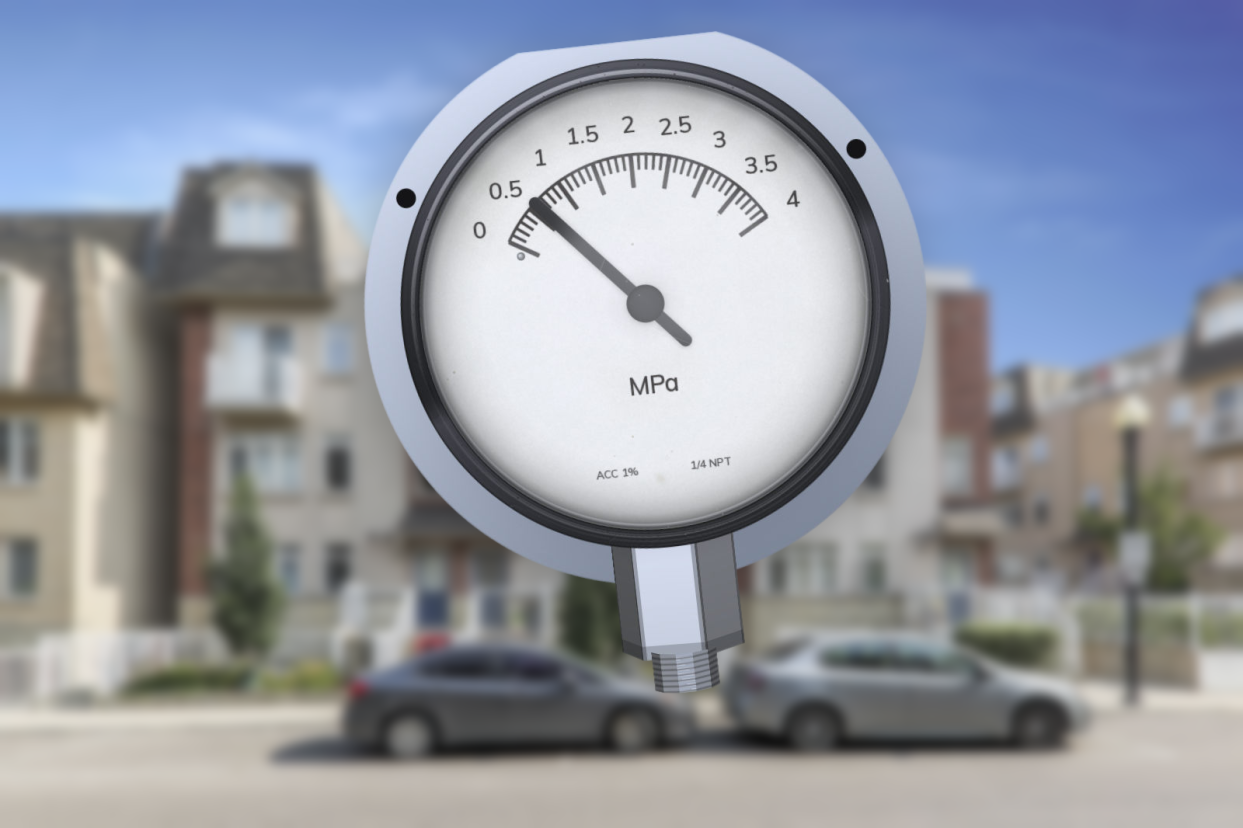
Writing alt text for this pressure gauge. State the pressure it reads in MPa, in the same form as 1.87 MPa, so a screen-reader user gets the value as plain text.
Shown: 0.6 MPa
